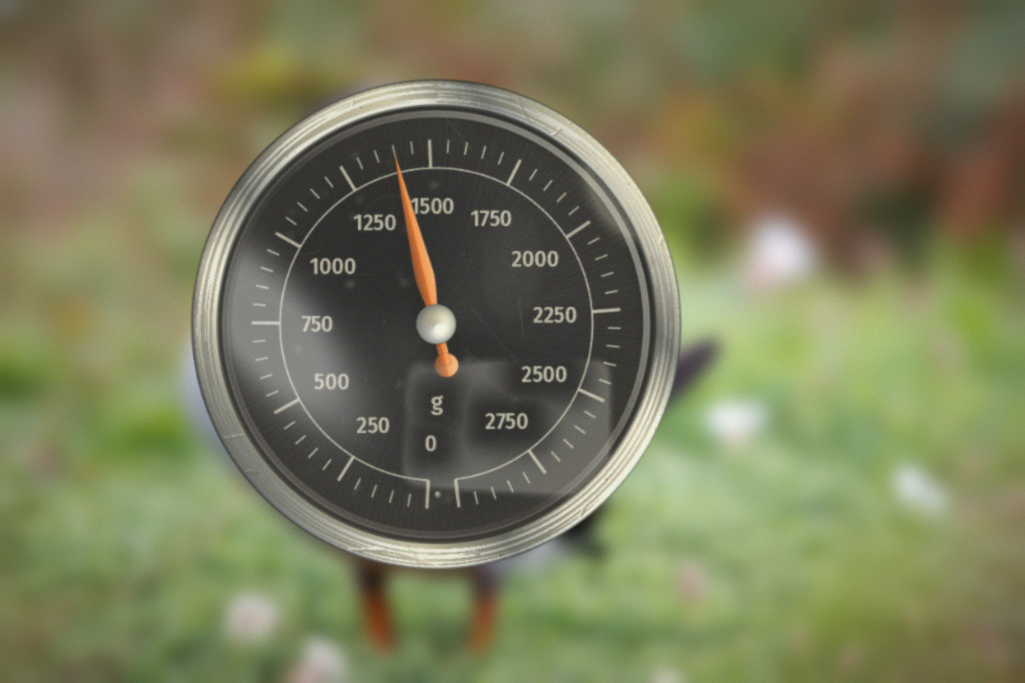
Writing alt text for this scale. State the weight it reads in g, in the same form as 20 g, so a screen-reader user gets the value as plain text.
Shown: 1400 g
